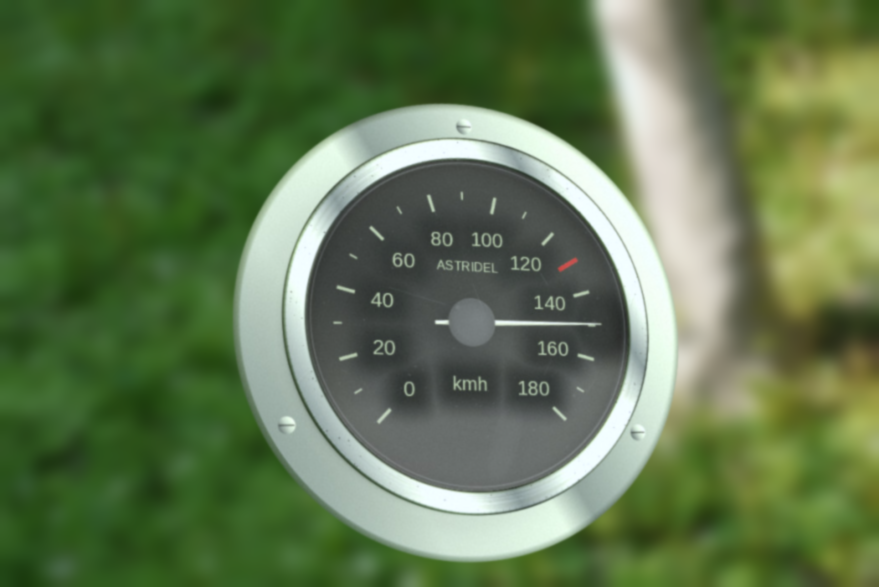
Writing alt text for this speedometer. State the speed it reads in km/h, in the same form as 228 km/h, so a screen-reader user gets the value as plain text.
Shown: 150 km/h
